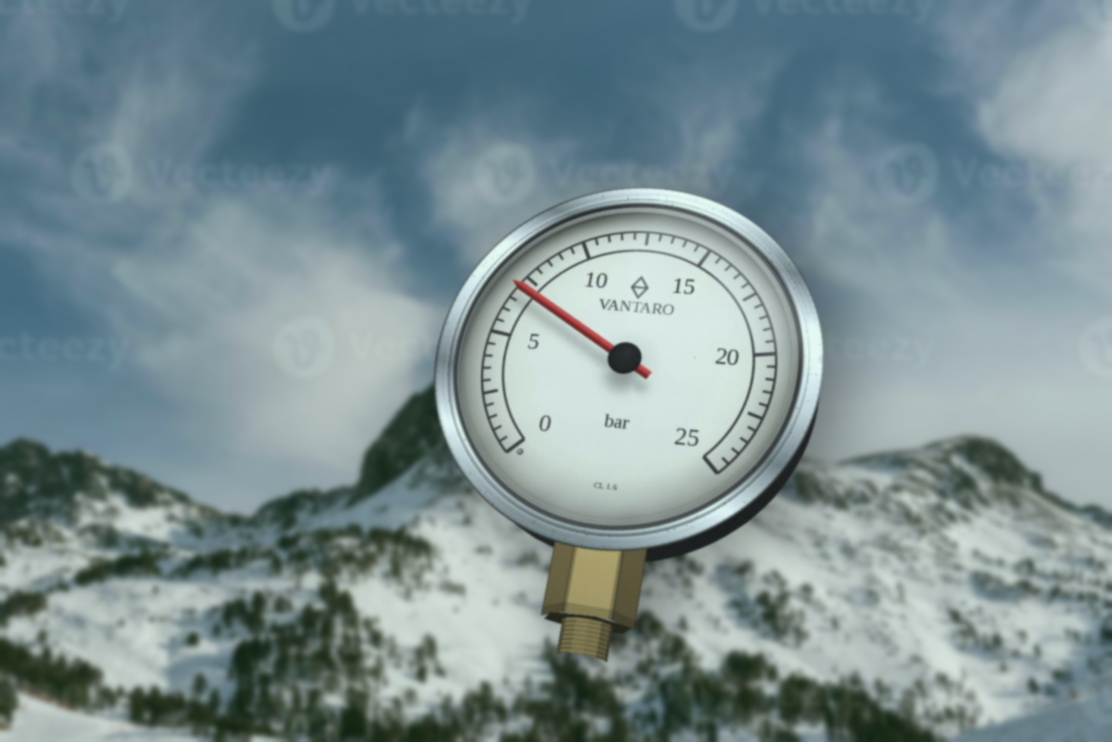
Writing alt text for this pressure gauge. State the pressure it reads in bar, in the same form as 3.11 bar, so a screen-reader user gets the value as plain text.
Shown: 7 bar
